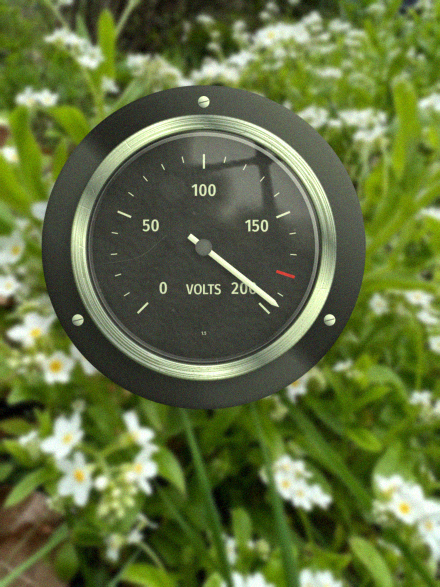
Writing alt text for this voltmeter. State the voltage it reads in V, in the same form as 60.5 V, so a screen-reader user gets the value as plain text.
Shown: 195 V
